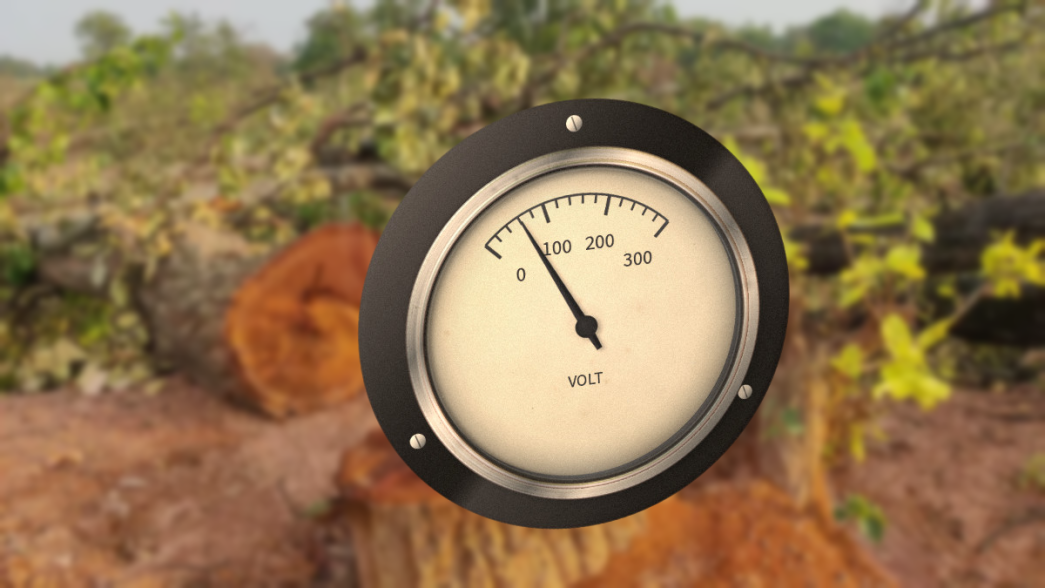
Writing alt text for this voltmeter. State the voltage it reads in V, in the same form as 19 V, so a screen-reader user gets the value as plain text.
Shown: 60 V
